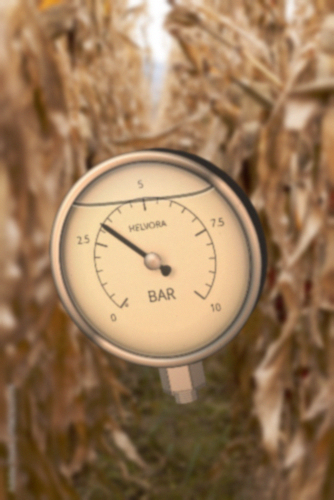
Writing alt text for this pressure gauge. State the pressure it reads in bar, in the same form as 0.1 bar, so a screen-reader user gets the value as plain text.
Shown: 3.25 bar
